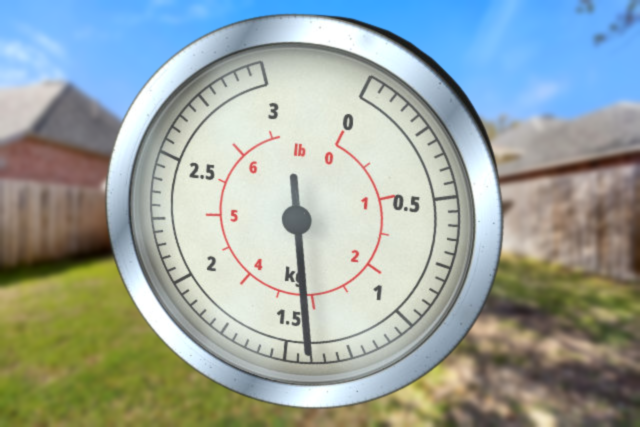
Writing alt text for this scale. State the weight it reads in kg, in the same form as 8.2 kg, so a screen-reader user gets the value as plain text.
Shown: 1.4 kg
